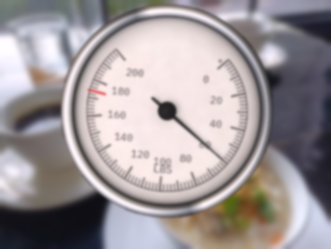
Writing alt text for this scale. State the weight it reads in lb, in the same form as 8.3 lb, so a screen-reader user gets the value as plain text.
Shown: 60 lb
